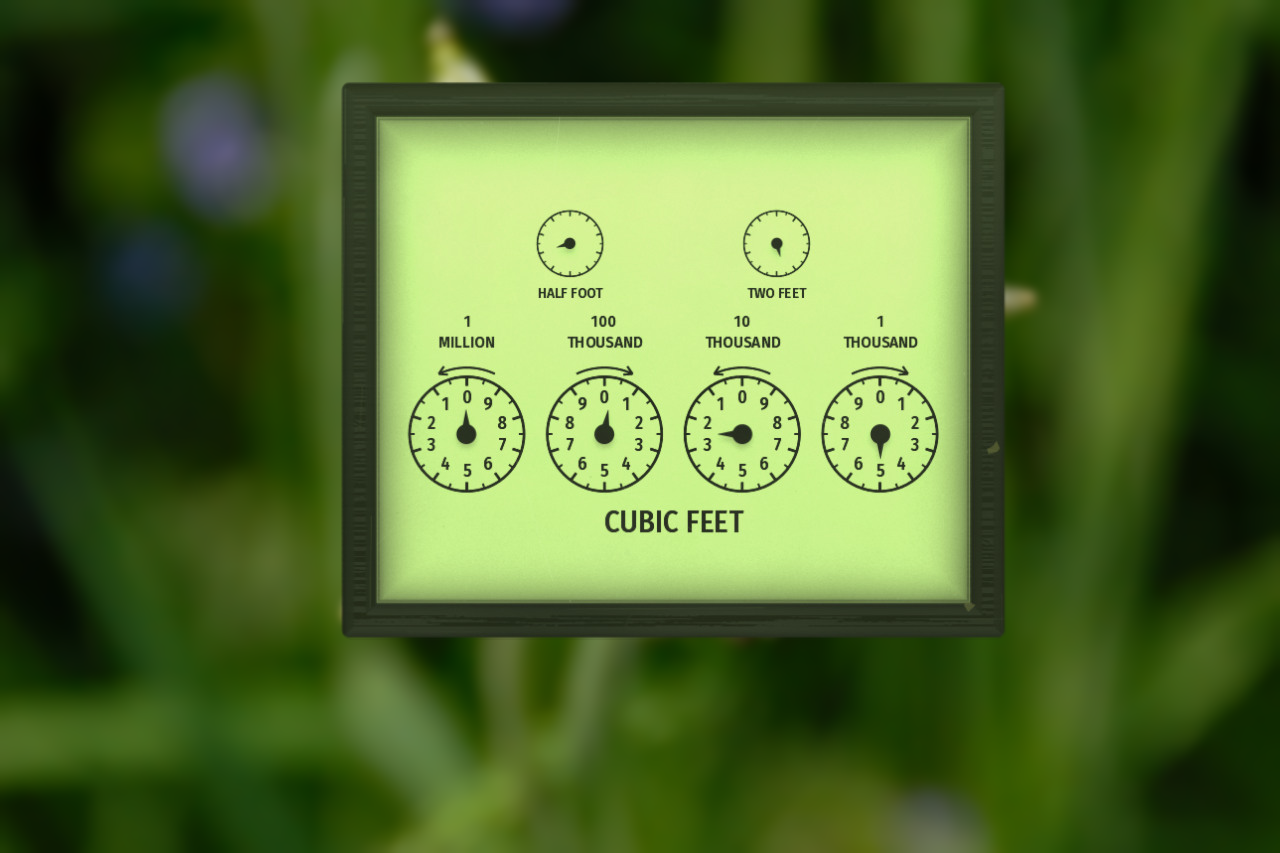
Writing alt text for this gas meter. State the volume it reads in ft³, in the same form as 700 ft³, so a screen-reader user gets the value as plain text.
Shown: 2500 ft³
